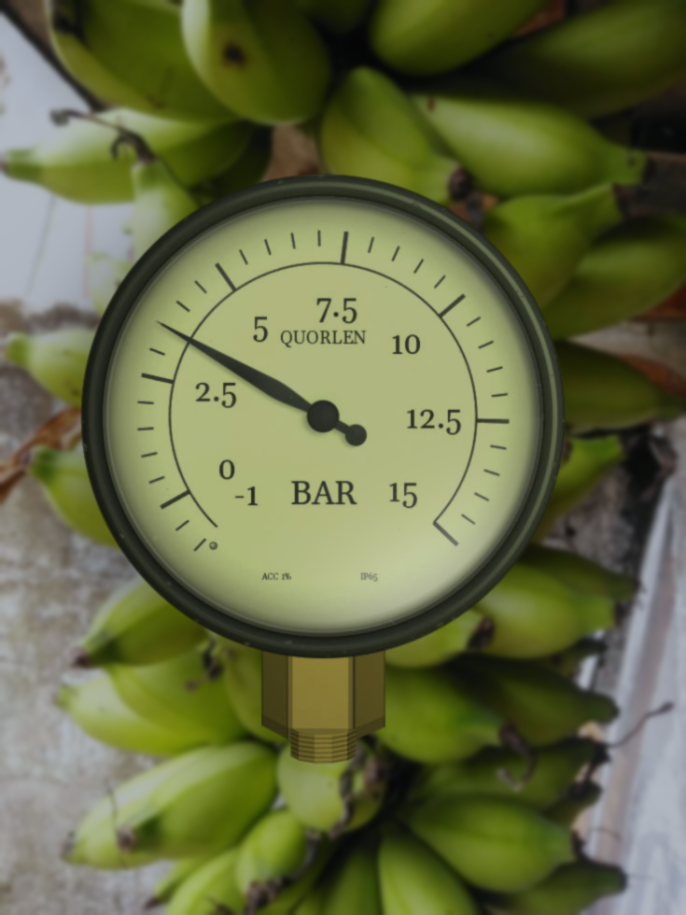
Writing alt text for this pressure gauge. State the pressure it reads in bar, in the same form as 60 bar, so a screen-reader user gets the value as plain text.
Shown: 3.5 bar
